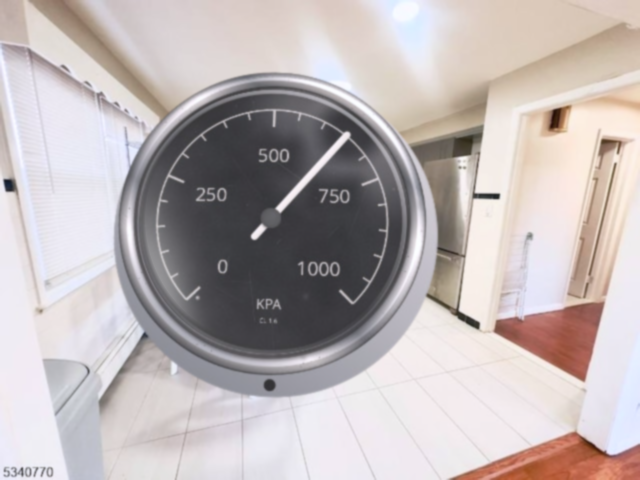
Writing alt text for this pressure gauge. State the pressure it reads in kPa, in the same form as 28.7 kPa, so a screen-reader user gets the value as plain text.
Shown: 650 kPa
